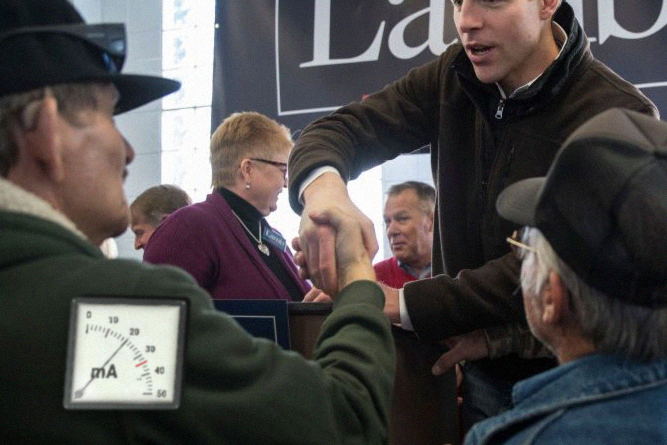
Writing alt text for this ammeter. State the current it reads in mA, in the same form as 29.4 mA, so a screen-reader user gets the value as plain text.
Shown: 20 mA
